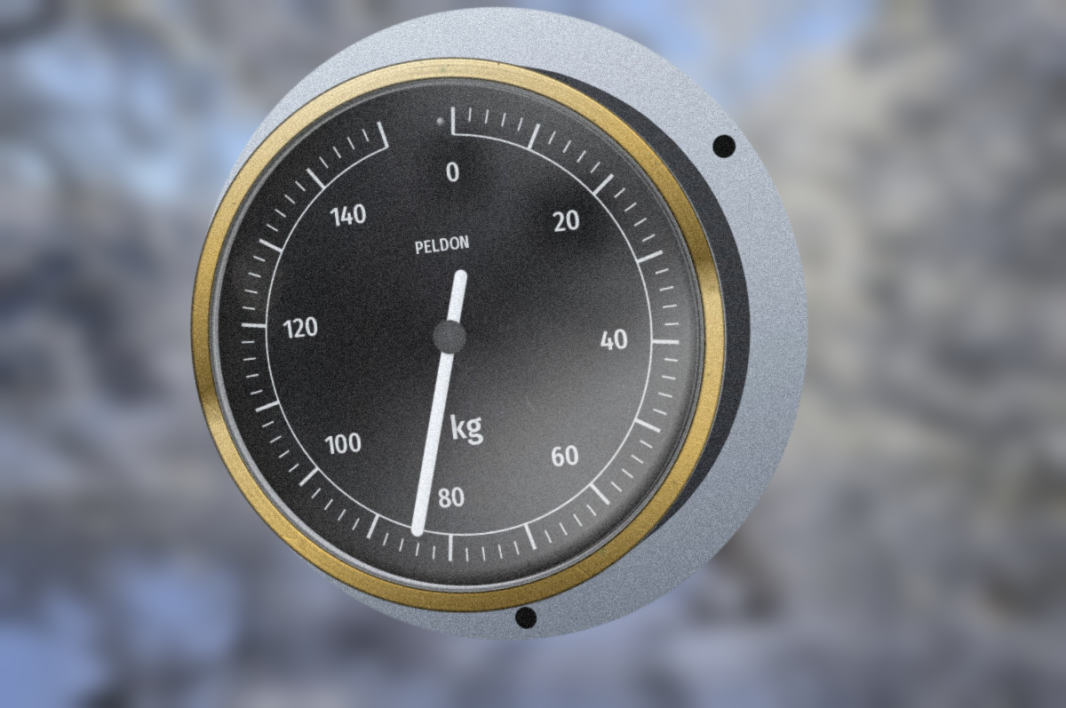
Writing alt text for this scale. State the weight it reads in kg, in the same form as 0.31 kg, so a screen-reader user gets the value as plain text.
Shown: 84 kg
